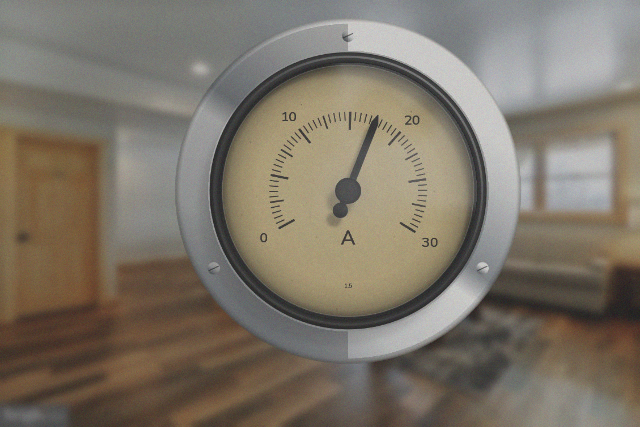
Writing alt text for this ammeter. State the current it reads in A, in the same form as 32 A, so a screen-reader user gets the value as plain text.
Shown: 17.5 A
